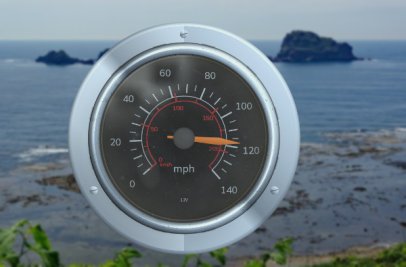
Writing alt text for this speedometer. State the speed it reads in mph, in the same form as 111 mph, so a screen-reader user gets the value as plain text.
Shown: 117.5 mph
